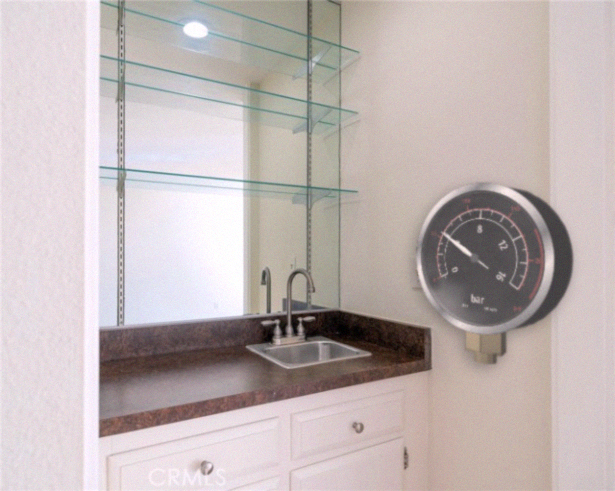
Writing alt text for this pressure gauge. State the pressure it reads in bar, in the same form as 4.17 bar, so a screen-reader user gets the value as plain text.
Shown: 4 bar
